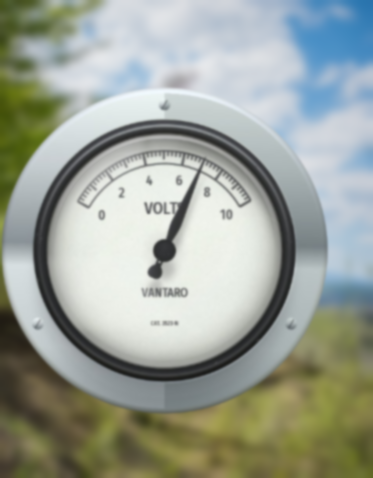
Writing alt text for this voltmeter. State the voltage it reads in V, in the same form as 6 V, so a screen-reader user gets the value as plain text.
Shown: 7 V
